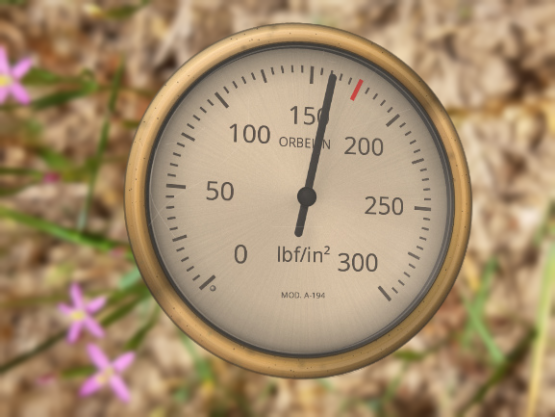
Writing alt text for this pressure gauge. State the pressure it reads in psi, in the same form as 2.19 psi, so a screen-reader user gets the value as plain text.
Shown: 160 psi
